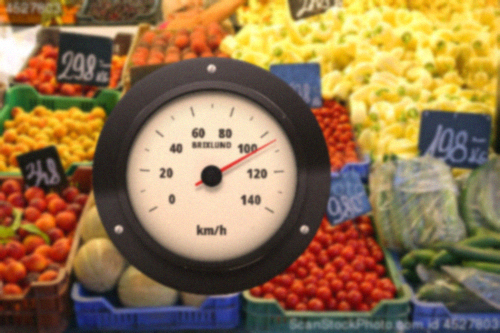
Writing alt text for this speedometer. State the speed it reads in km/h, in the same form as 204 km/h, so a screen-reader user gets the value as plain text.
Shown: 105 km/h
